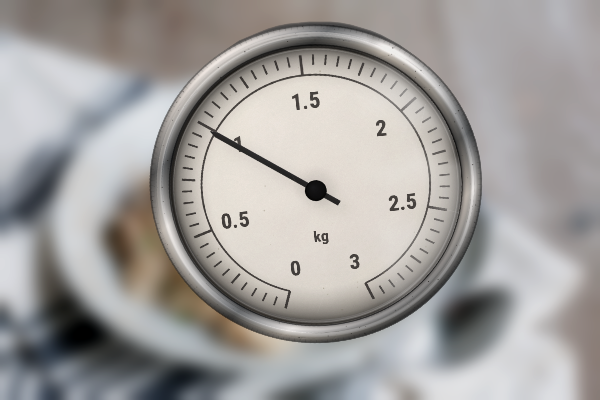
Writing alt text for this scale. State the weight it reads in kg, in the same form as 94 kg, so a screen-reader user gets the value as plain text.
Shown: 1 kg
